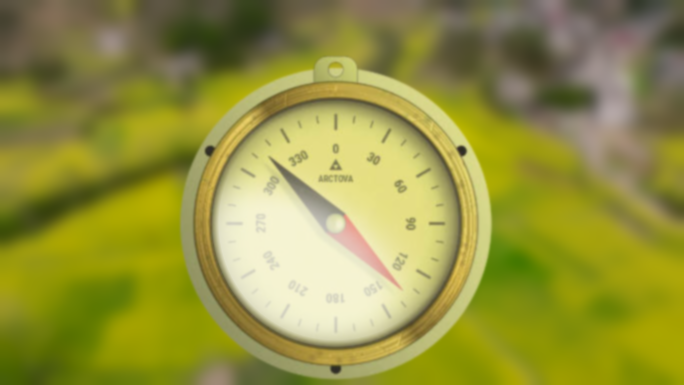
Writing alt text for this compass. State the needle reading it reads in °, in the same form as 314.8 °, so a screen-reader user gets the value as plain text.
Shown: 135 °
